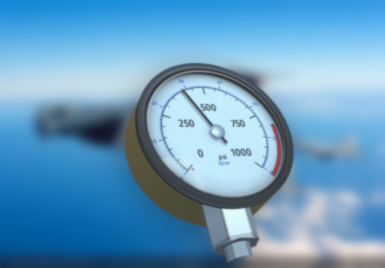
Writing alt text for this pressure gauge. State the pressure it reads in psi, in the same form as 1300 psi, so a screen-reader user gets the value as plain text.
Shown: 400 psi
